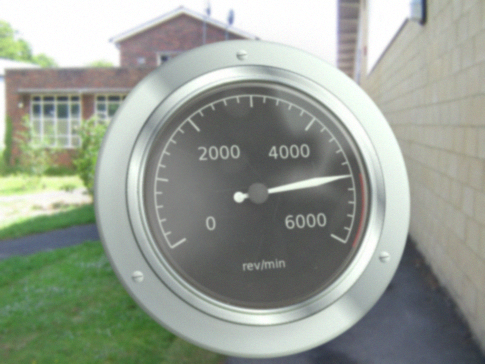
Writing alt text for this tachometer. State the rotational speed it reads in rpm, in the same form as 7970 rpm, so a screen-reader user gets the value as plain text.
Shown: 5000 rpm
